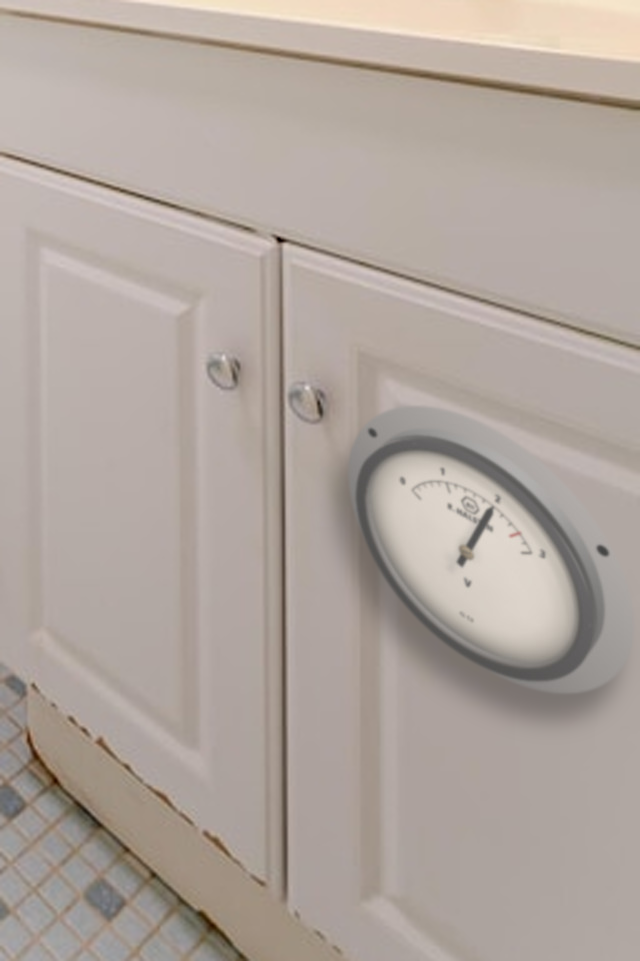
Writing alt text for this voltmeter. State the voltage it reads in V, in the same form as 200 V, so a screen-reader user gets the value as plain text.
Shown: 2 V
